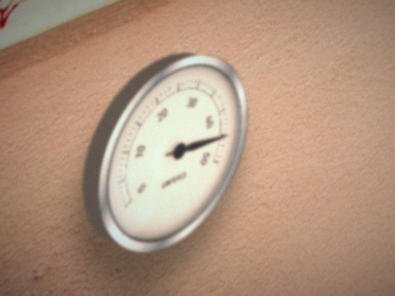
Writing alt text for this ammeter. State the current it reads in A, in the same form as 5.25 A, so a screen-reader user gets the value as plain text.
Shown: 45 A
